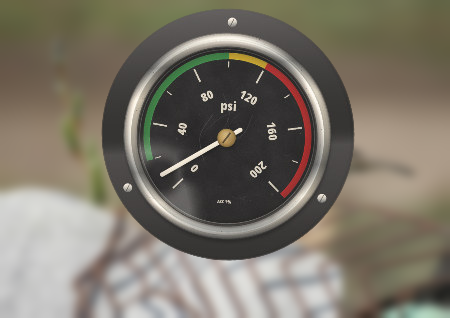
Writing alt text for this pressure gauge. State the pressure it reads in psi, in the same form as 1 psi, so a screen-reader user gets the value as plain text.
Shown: 10 psi
